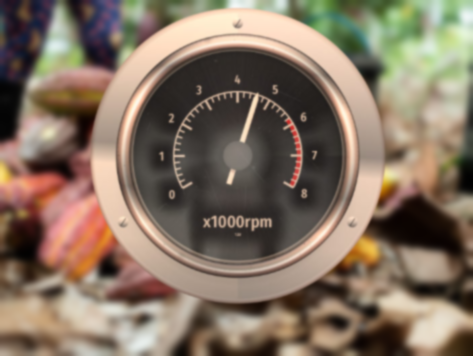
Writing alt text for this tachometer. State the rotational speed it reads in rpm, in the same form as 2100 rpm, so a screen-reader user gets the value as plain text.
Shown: 4600 rpm
